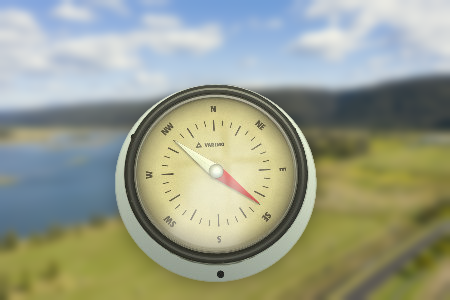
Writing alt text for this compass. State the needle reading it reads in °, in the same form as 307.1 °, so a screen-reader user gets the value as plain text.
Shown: 130 °
